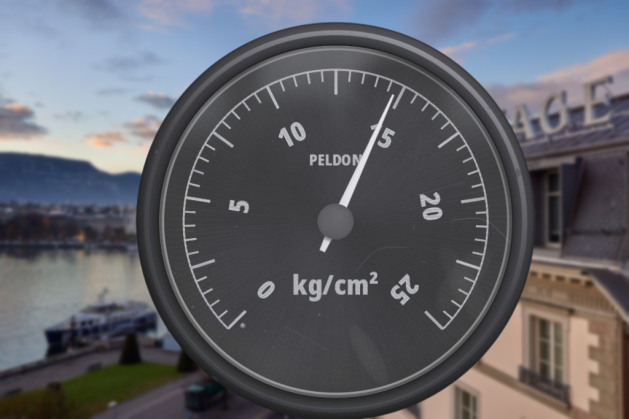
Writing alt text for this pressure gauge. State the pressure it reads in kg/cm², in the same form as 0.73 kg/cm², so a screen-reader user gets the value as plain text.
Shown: 14.75 kg/cm²
